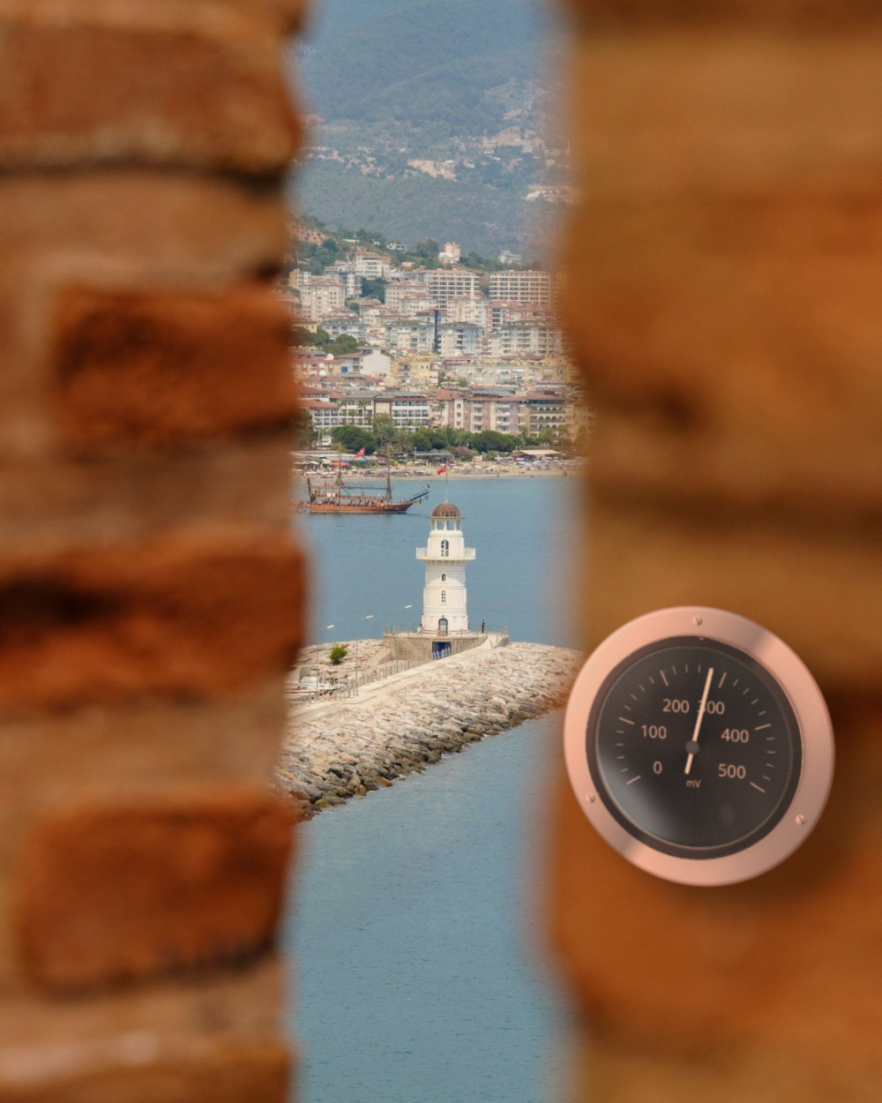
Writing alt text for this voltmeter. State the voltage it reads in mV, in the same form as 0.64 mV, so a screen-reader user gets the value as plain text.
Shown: 280 mV
